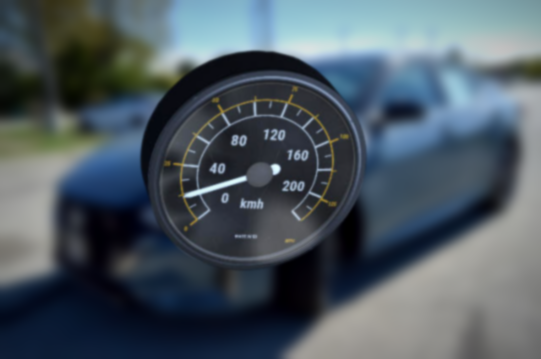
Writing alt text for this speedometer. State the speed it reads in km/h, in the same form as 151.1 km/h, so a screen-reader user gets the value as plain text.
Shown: 20 km/h
